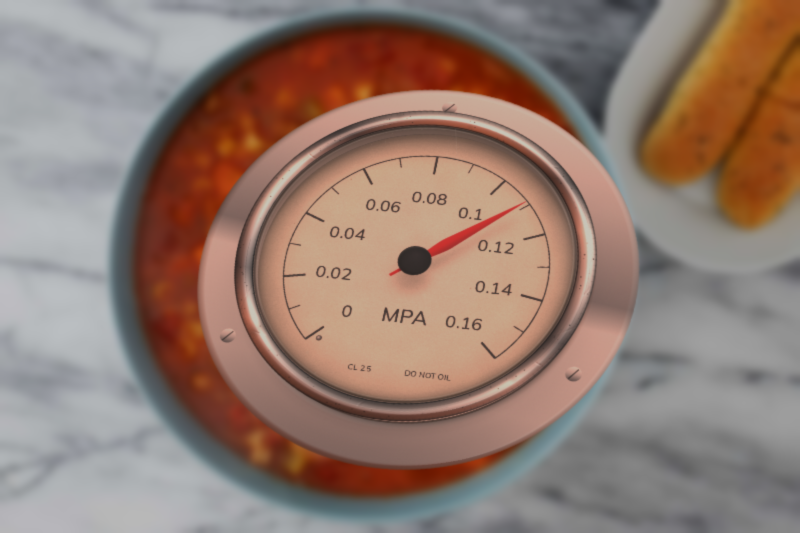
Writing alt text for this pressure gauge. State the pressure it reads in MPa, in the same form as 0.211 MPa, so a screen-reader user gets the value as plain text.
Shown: 0.11 MPa
